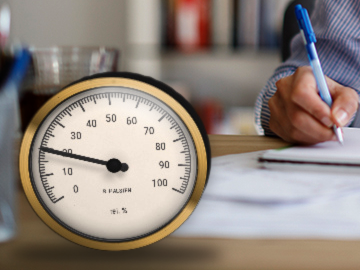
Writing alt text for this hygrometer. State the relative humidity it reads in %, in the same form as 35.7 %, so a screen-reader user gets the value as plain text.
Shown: 20 %
